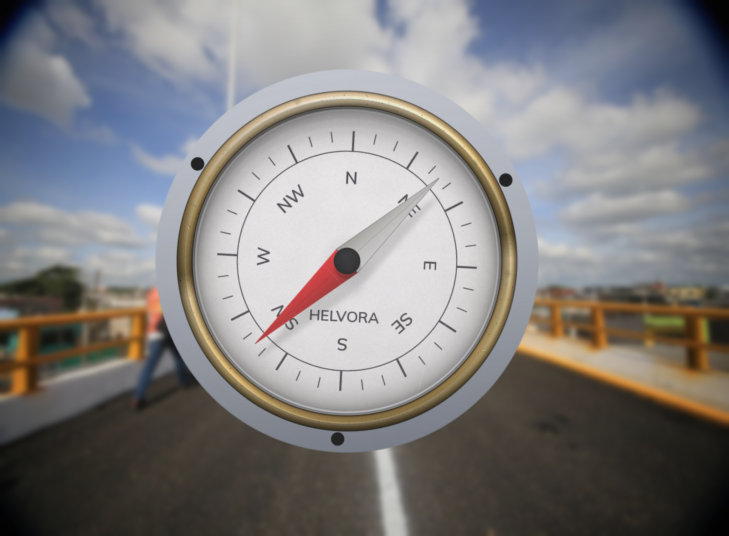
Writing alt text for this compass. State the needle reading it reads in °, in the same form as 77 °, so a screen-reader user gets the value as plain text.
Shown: 225 °
